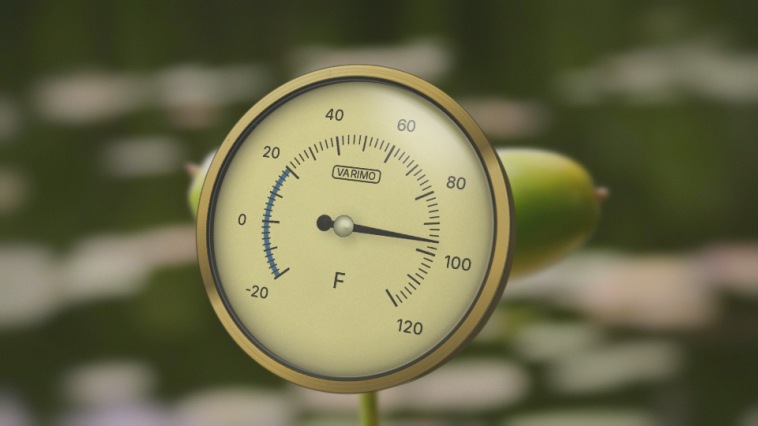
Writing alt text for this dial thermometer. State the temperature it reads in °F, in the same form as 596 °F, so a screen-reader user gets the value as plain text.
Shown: 96 °F
